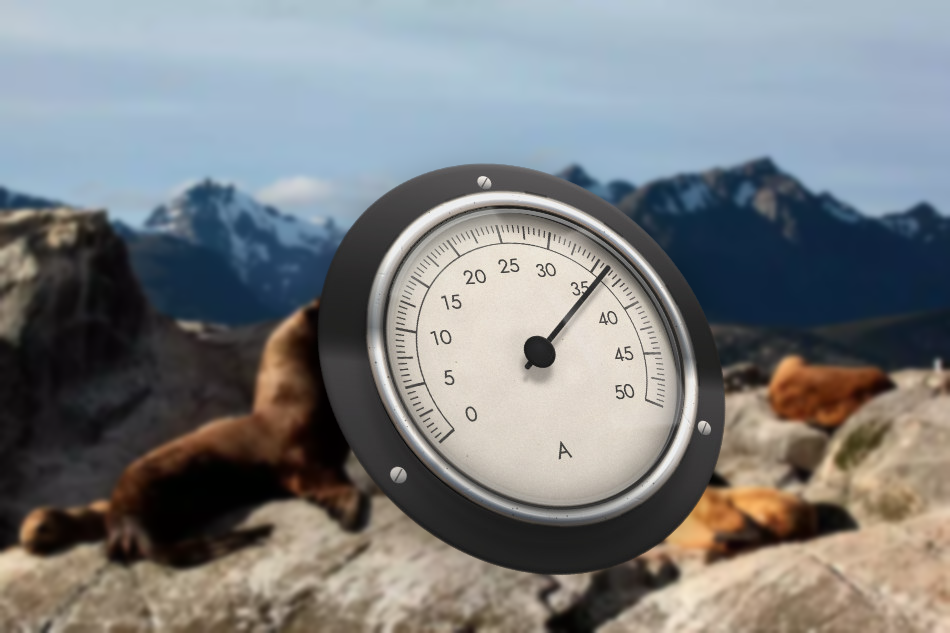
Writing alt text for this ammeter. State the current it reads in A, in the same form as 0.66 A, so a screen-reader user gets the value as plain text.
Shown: 36 A
